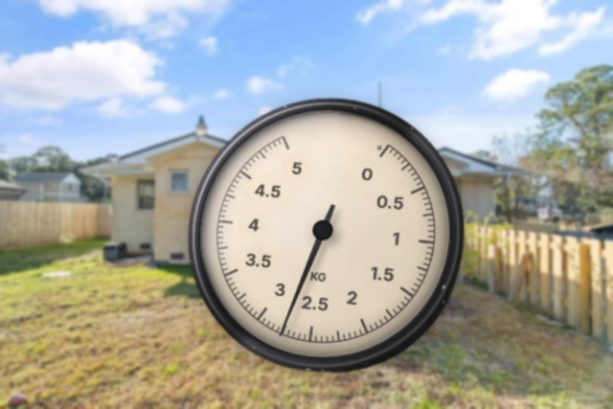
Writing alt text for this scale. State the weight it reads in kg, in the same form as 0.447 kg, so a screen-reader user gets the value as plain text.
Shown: 2.75 kg
